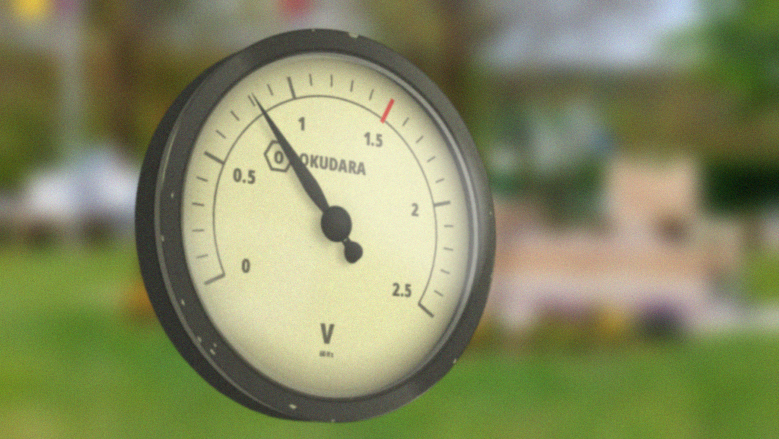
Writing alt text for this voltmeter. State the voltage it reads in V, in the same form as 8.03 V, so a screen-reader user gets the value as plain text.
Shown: 0.8 V
